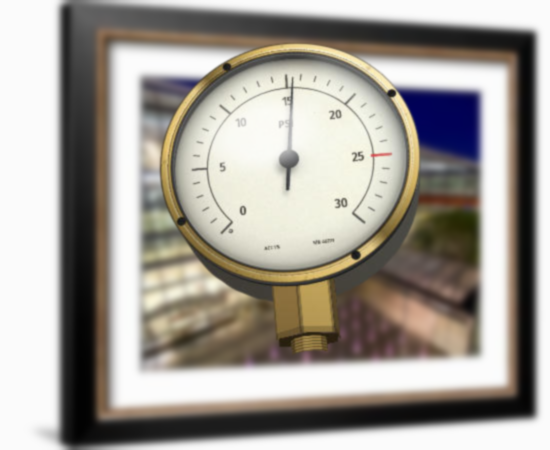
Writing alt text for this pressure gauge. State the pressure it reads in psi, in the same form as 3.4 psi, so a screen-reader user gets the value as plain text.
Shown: 15.5 psi
